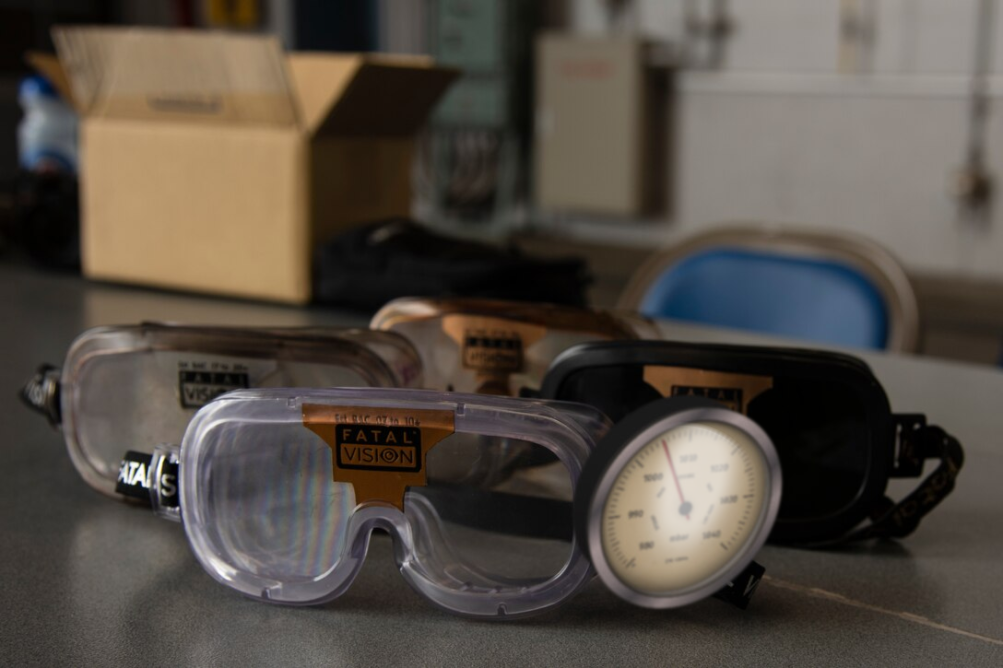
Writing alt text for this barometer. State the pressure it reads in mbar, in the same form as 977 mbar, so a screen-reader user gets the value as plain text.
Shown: 1005 mbar
